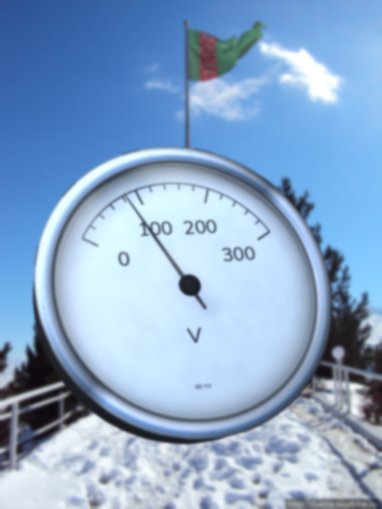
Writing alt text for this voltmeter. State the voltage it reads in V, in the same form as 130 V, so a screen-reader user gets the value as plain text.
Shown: 80 V
